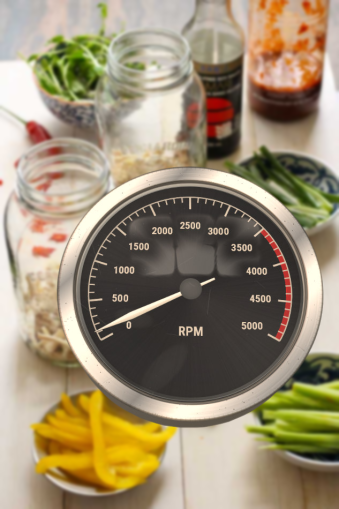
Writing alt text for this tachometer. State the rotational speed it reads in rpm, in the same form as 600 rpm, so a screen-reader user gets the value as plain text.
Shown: 100 rpm
